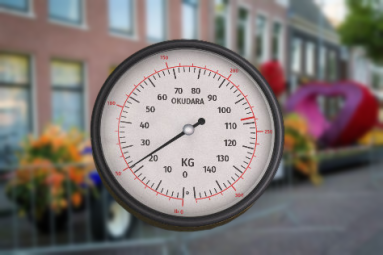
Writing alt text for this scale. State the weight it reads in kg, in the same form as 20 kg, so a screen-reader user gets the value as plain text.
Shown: 22 kg
